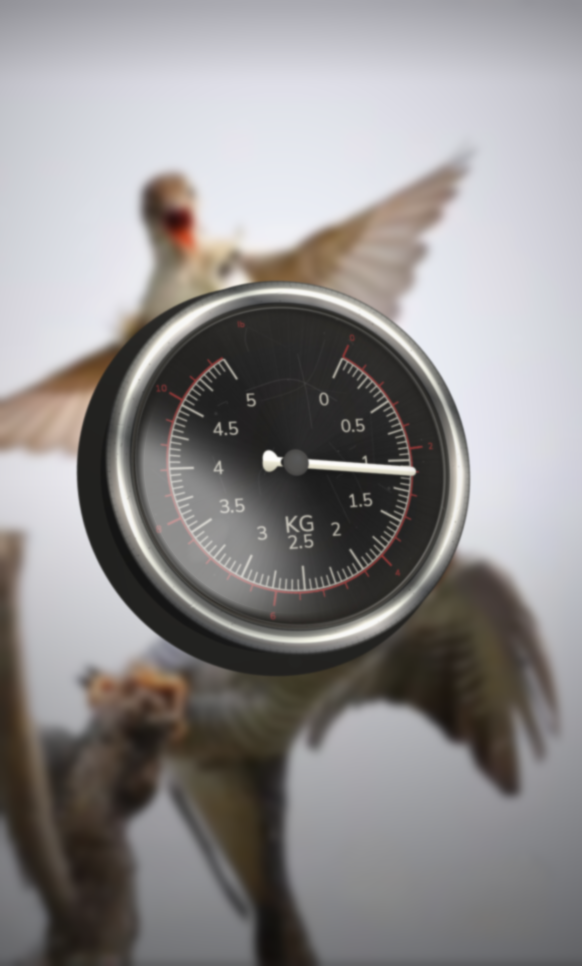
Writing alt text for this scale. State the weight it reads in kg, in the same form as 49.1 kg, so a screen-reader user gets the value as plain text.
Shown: 1.1 kg
